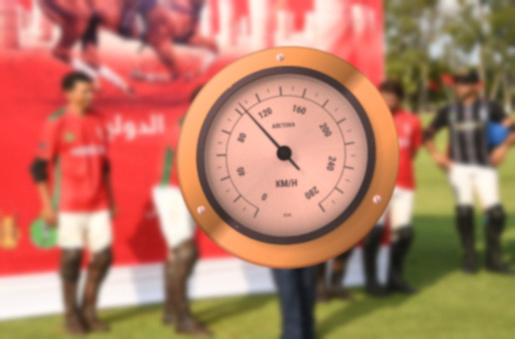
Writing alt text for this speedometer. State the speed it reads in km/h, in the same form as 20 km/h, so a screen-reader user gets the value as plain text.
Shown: 105 km/h
